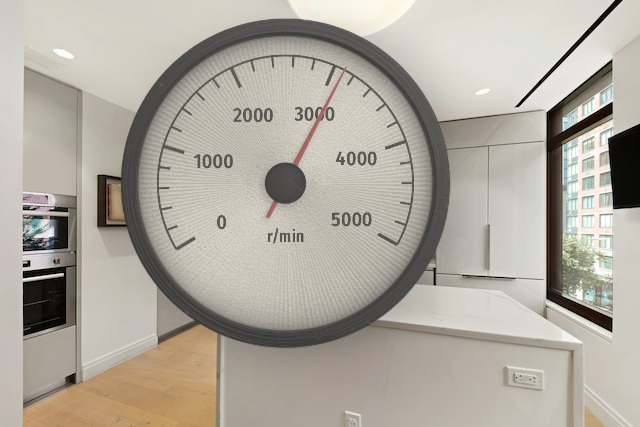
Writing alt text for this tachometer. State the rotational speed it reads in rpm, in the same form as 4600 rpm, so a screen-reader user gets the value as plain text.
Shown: 3100 rpm
